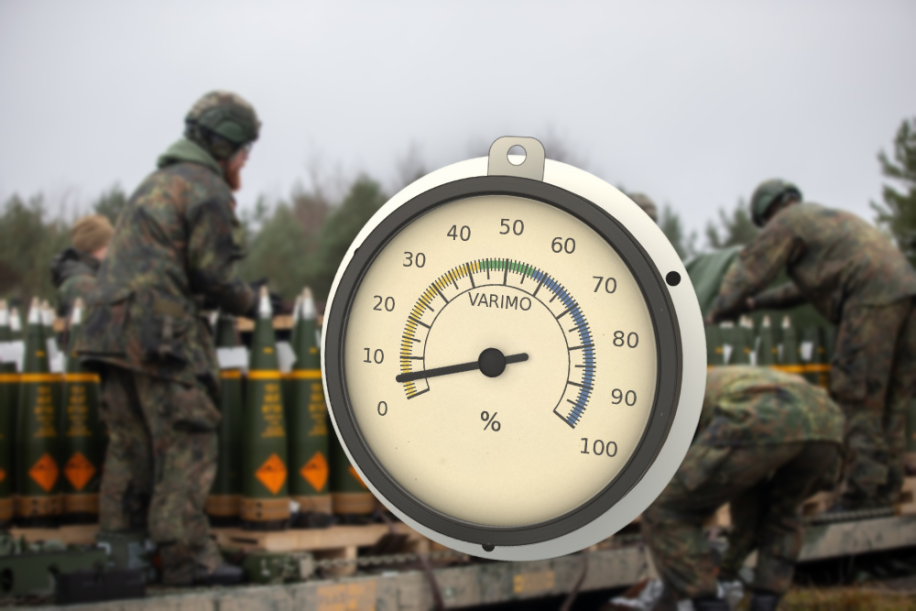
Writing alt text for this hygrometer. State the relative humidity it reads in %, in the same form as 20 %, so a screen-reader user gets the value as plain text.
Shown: 5 %
